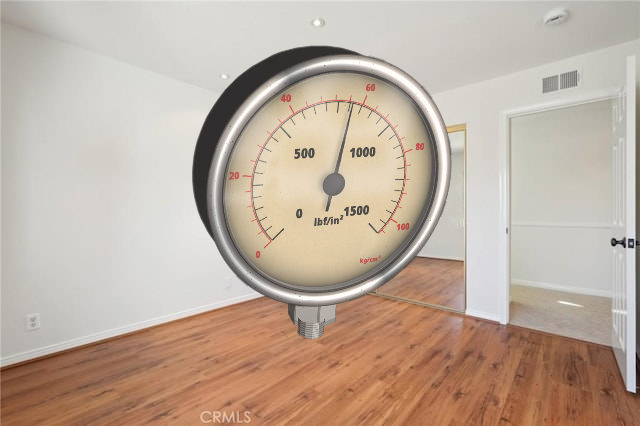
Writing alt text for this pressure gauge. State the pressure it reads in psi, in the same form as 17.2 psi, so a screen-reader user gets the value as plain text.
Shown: 800 psi
